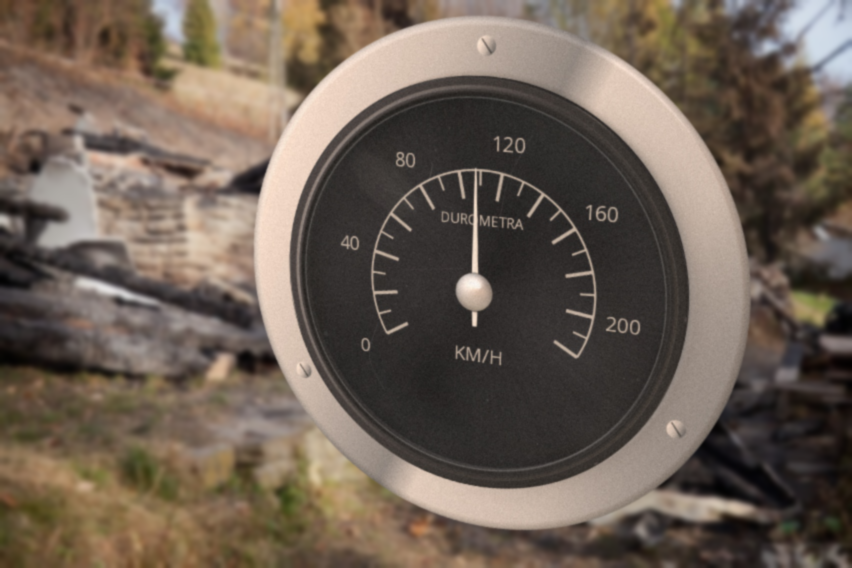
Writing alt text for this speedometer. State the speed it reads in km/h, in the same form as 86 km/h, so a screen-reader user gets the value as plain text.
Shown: 110 km/h
